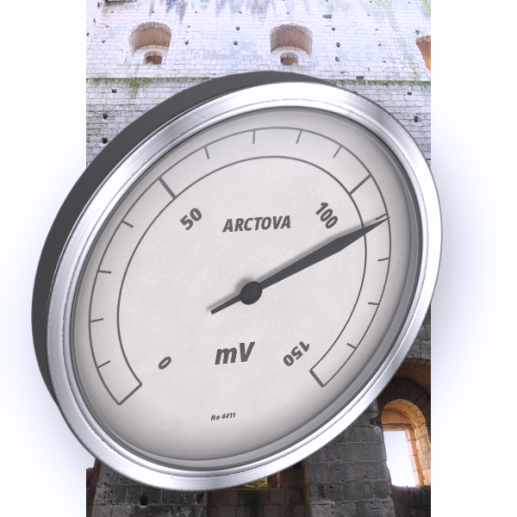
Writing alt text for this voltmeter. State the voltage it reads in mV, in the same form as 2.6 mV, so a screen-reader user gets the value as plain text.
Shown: 110 mV
